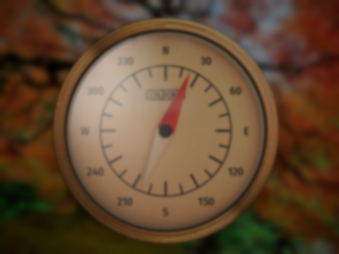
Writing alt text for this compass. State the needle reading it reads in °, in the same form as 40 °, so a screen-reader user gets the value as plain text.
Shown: 22.5 °
